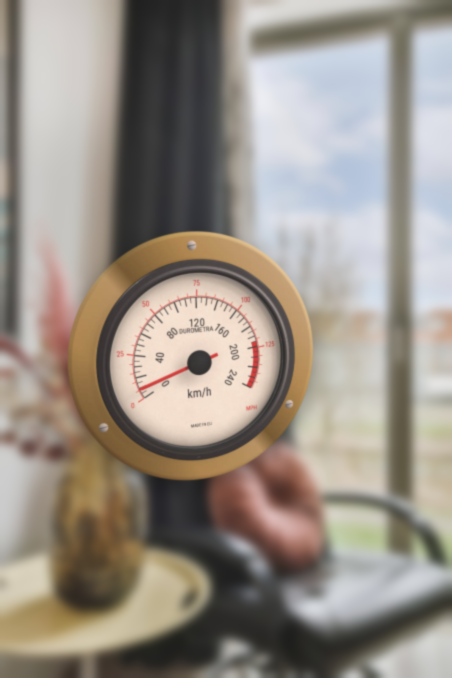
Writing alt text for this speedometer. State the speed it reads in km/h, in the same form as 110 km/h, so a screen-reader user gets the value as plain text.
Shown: 10 km/h
